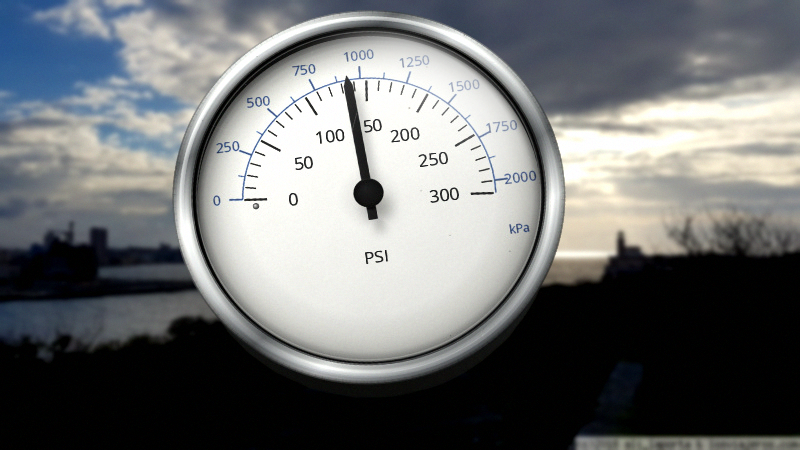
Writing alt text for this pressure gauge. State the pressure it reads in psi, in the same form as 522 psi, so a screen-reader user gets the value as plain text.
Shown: 135 psi
